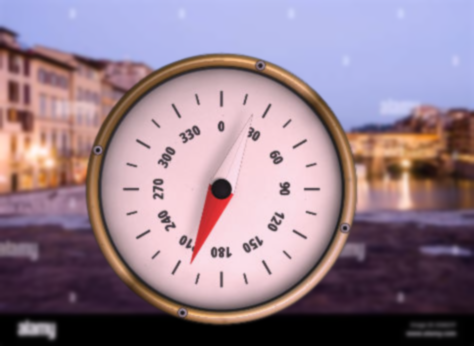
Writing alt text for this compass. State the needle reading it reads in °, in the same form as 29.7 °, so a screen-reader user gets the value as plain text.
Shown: 202.5 °
